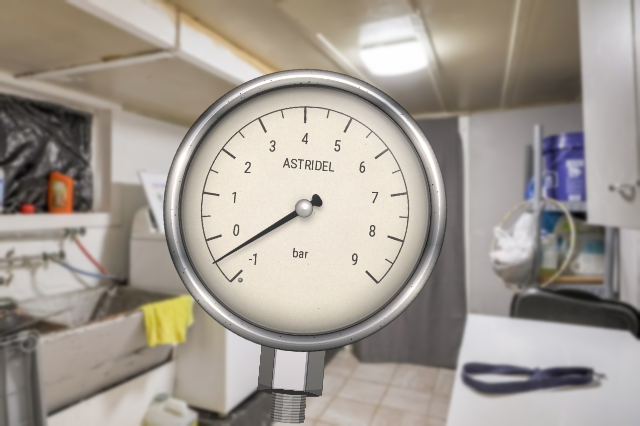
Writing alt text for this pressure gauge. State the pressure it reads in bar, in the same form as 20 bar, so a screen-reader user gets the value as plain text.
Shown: -0.5 bar
